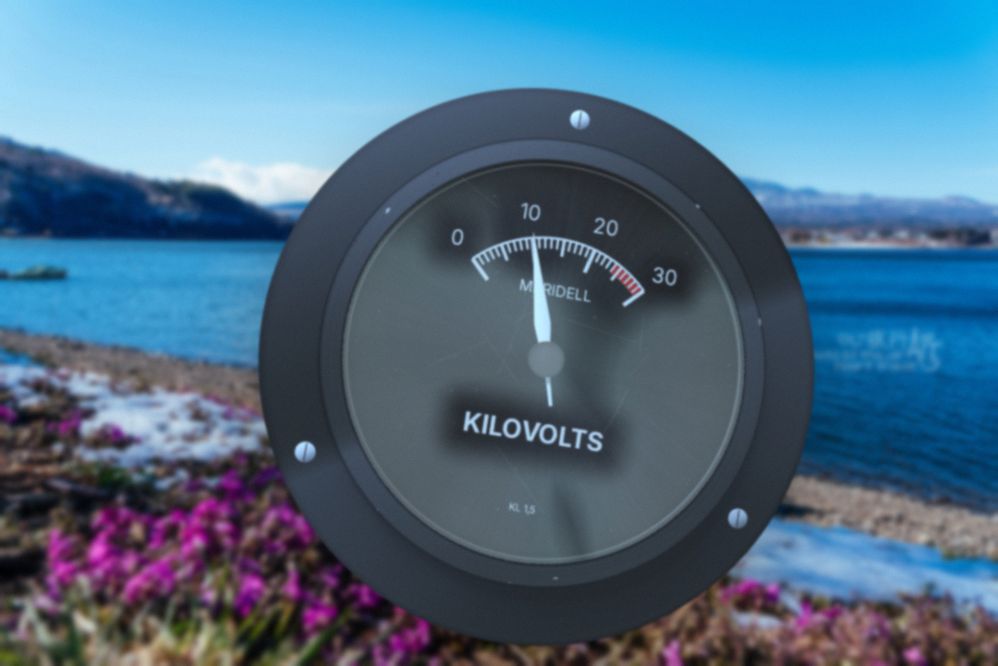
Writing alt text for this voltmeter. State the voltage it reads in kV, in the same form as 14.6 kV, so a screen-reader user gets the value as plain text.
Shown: 10 kV
